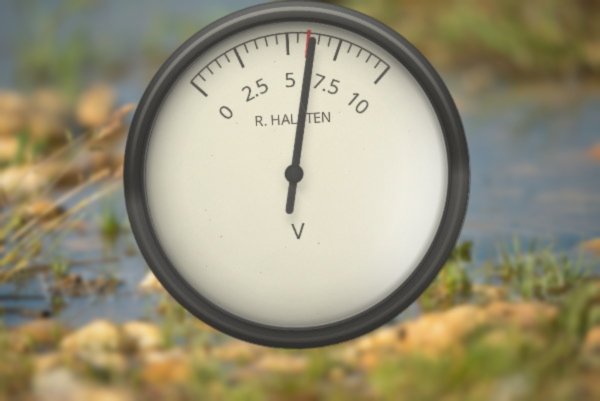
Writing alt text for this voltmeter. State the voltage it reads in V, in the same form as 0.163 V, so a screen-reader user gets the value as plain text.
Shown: 6.25 V
